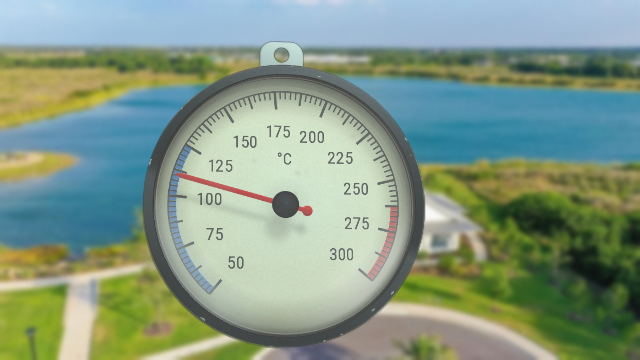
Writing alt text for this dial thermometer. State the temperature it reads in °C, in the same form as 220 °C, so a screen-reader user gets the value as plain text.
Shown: 110 °C
